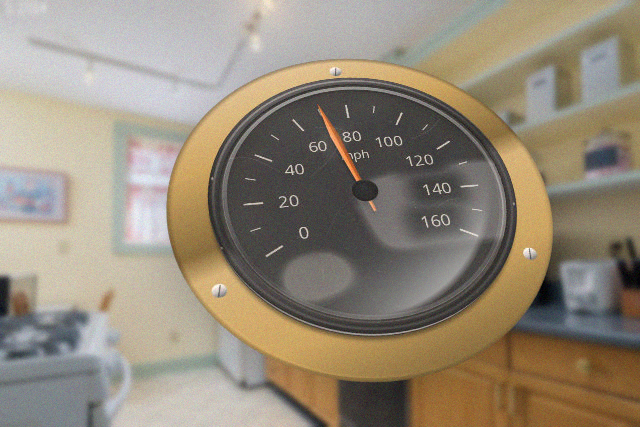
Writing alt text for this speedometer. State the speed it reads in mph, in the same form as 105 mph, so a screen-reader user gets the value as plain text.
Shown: 70 mph
